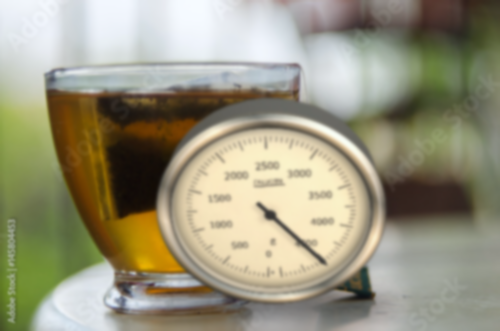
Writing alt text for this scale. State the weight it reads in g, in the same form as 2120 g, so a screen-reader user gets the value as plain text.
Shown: 4500 g
